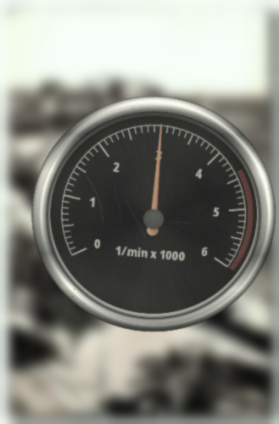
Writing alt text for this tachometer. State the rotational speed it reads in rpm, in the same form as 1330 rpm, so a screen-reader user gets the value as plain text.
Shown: 3000 rpm
